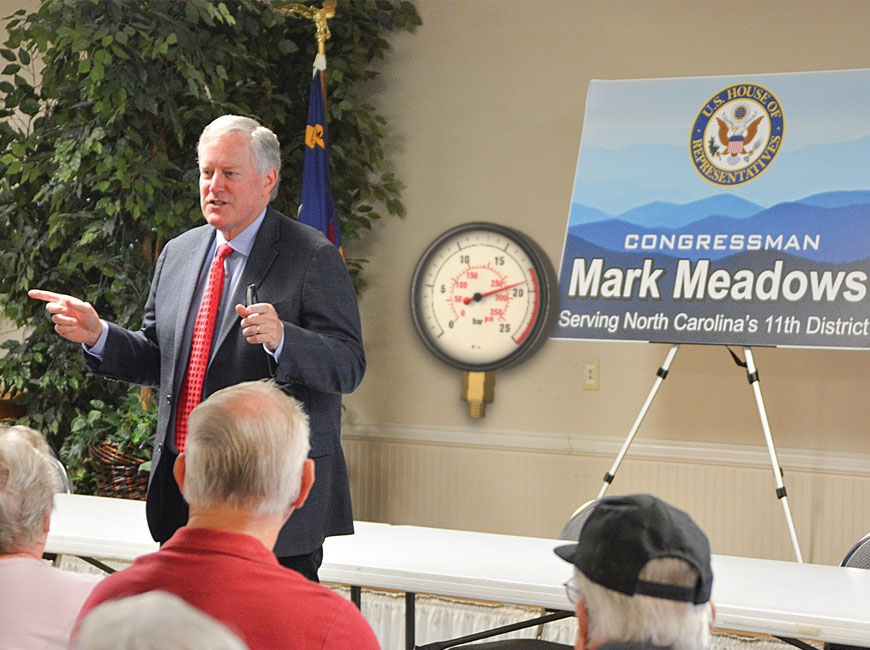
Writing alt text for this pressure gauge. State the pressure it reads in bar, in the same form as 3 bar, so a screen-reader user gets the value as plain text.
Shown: 19 bar
